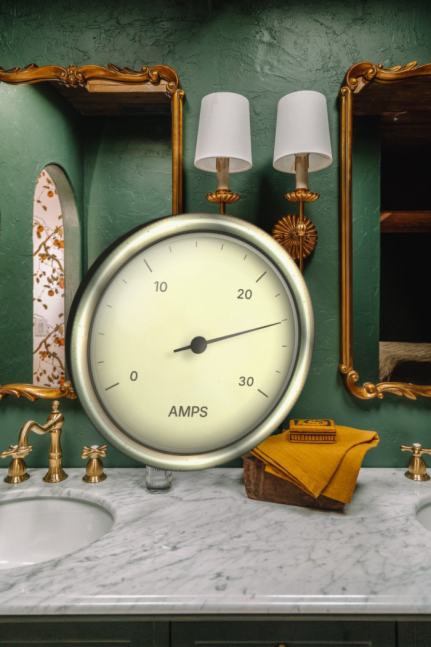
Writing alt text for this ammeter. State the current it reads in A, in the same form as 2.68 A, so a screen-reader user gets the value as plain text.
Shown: 24 A
